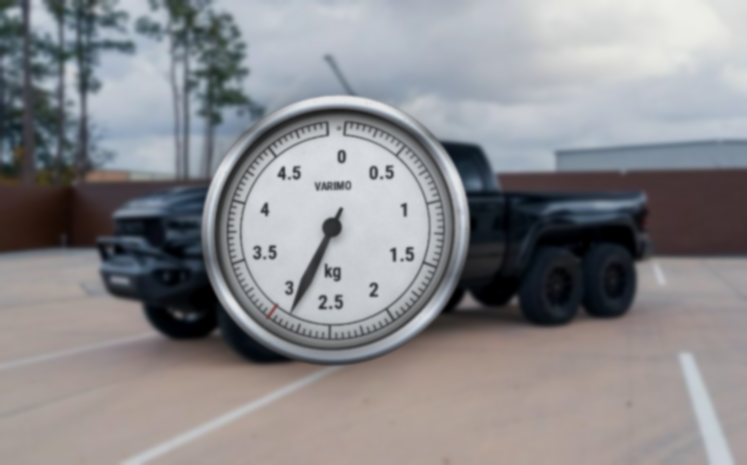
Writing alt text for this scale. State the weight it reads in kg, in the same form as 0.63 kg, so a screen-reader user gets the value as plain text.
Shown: 2.85 kg
